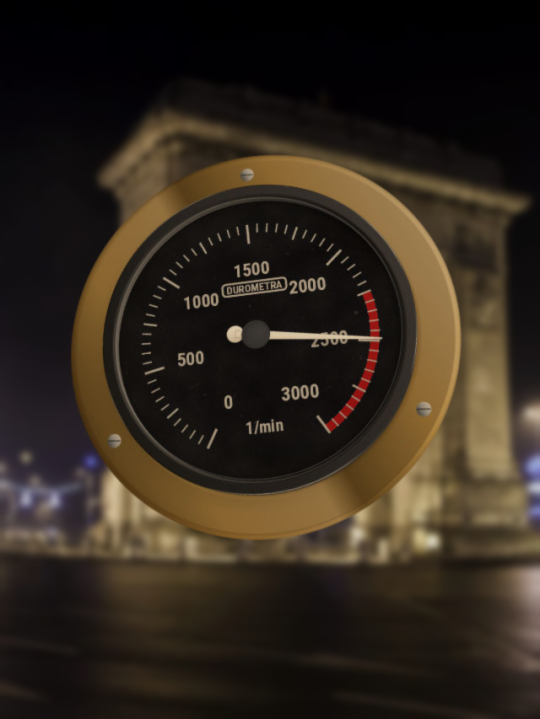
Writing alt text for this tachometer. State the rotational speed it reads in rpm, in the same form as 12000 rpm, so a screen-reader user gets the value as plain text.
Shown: 2500 rpm
